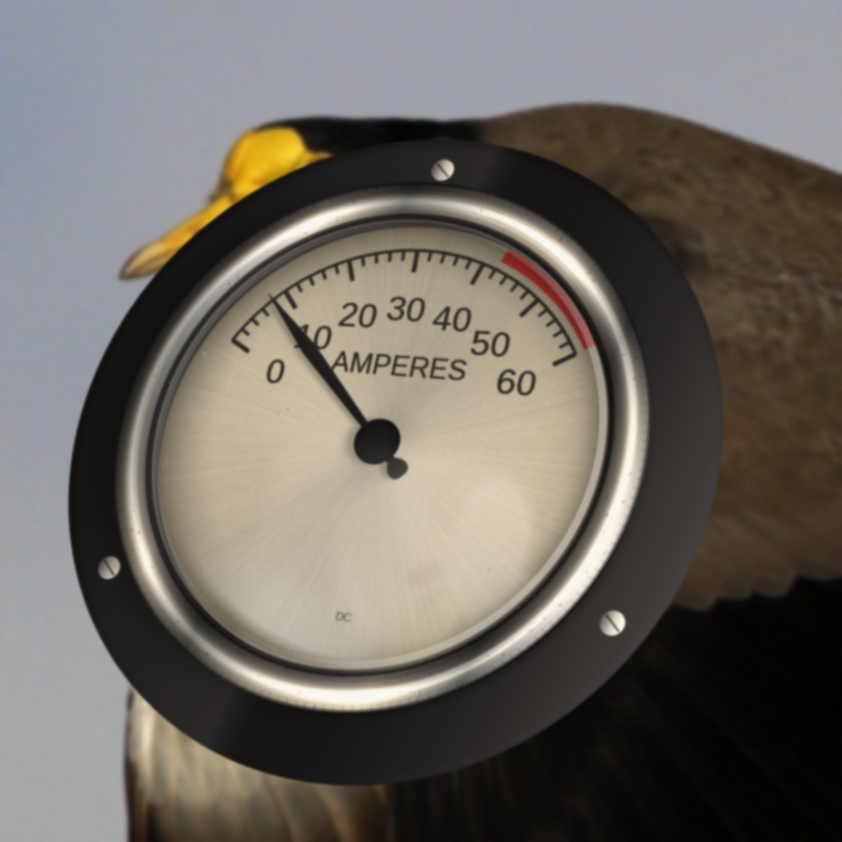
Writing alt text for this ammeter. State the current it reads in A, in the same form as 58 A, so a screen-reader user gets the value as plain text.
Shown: 8 A
